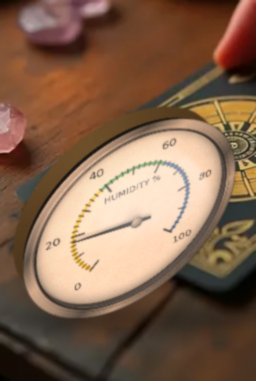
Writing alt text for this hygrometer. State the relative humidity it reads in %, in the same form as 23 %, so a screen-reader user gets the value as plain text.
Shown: 20 %
